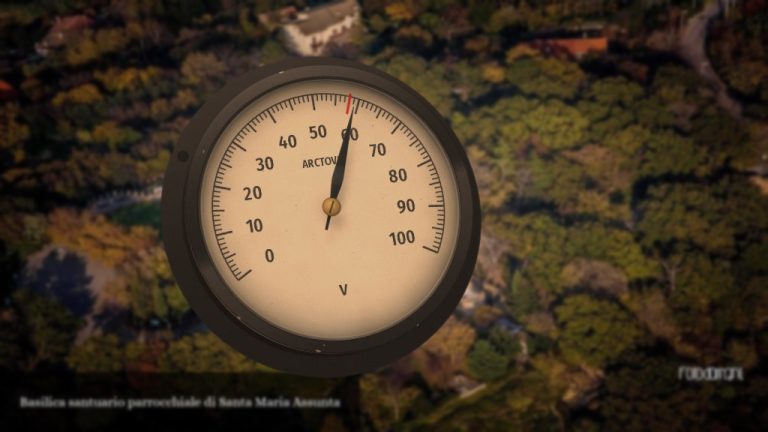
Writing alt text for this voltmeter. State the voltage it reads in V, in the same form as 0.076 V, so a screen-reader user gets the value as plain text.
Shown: 59 V
